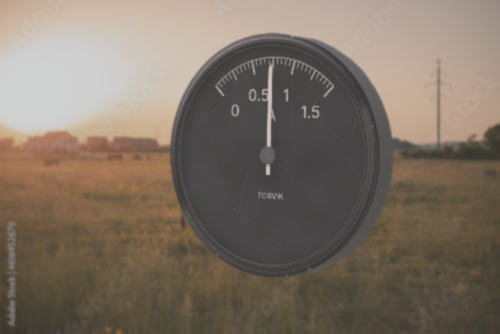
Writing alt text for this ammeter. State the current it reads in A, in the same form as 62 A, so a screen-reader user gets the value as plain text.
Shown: 0.75 A
